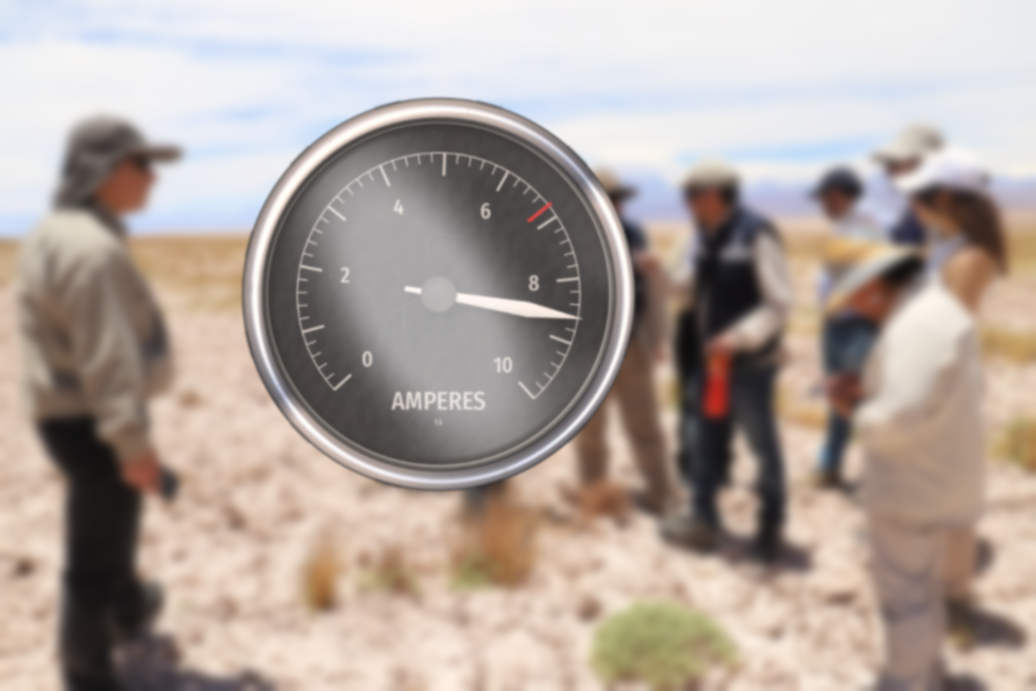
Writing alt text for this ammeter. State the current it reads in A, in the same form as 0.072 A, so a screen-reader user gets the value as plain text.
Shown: 8.6 A
